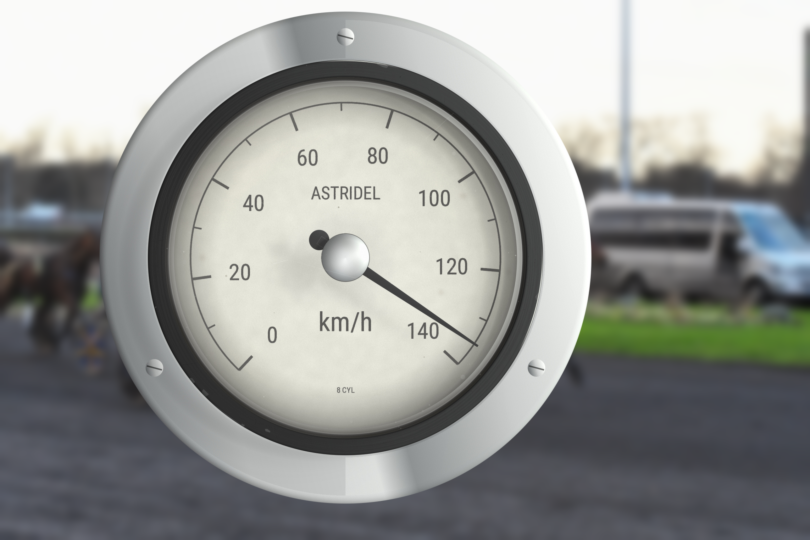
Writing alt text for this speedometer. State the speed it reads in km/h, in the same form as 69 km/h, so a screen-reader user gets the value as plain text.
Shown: 135 km/h
